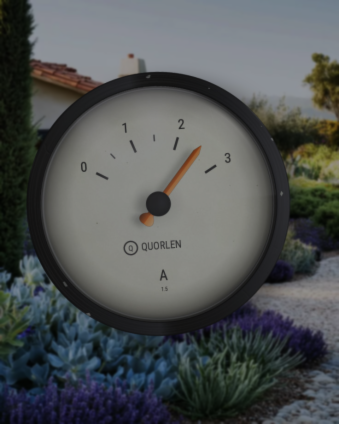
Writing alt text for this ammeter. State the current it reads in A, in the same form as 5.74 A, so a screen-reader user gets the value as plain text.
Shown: 2.5 A
